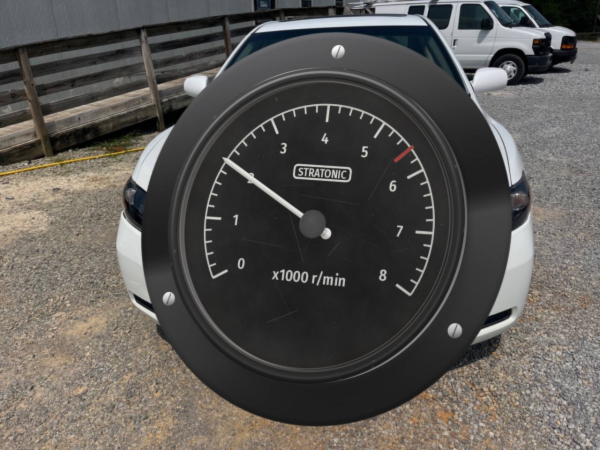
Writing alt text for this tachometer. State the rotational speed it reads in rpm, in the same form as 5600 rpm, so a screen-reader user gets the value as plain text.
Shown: 2000 rpm
